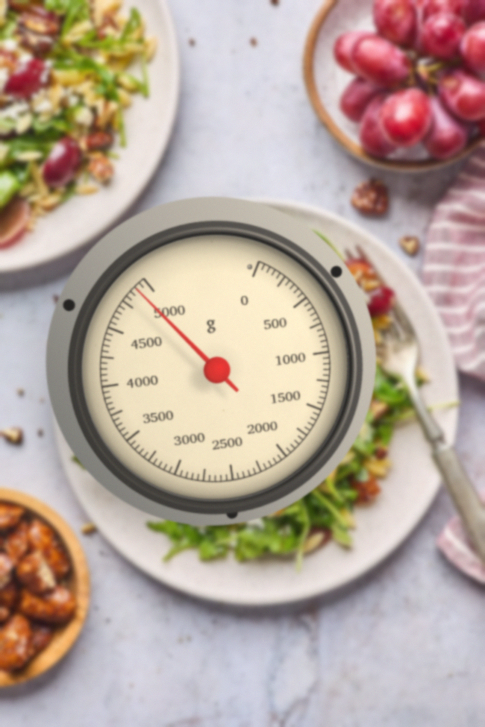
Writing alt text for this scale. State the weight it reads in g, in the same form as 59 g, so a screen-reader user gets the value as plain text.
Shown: 4900 g
